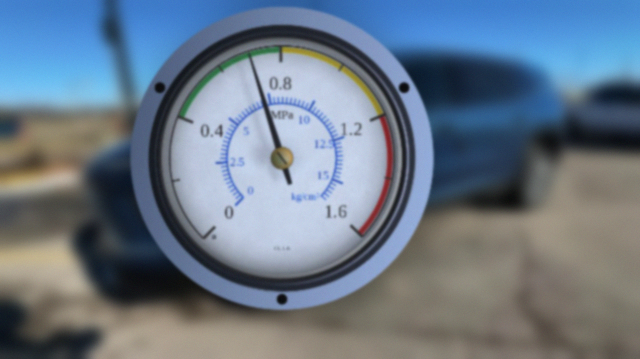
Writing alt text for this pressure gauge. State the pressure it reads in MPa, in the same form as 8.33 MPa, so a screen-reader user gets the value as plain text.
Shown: 0.7 MPa
